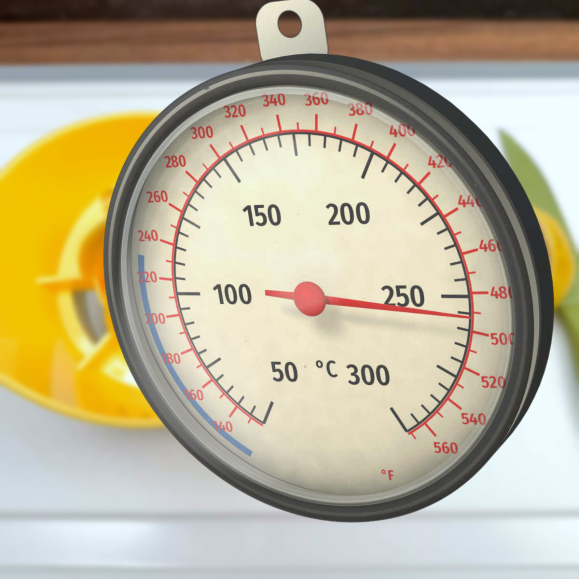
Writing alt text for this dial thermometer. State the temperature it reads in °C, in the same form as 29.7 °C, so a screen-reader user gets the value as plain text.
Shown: 255 °C
